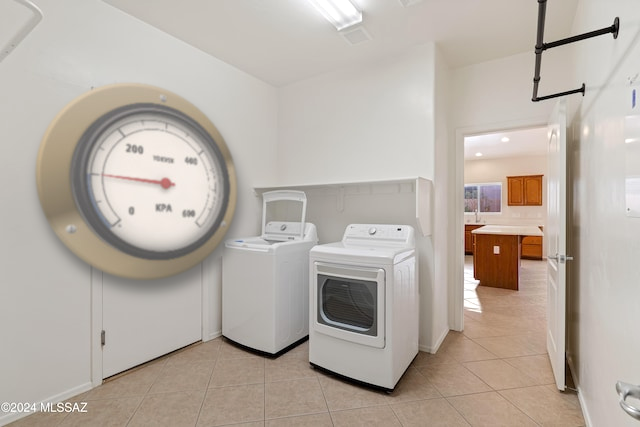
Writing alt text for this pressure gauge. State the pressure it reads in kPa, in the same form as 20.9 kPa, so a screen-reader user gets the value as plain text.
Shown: 100 kPa
